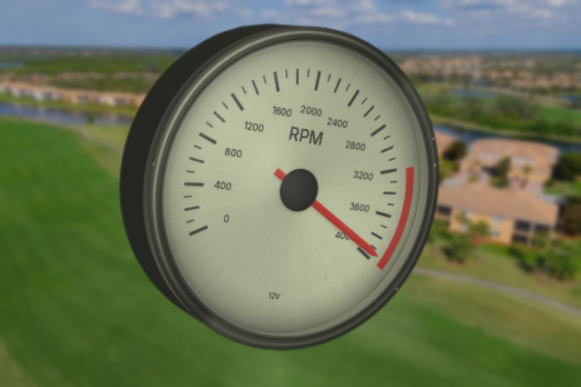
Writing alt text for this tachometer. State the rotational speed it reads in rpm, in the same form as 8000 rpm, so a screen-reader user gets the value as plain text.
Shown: 3950 rpm
